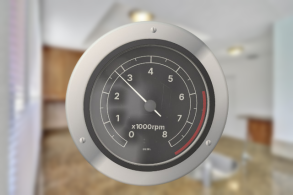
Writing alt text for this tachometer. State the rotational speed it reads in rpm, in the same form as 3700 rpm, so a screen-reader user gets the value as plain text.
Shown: 2750 rpm
